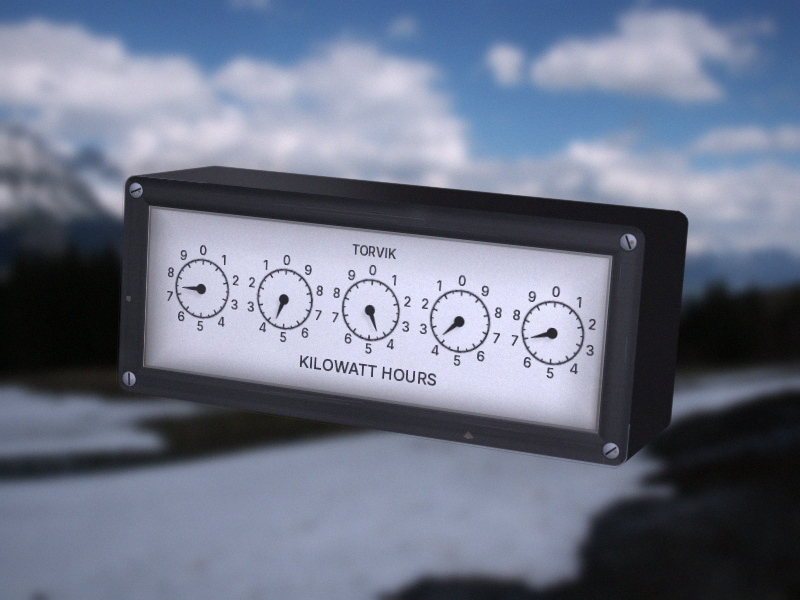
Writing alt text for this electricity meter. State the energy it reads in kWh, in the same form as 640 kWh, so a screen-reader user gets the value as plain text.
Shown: 74437 kWh
